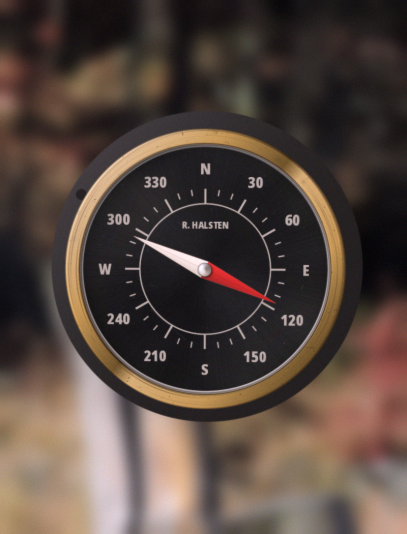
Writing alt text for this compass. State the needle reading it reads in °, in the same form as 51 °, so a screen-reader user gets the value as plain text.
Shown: 115 °
